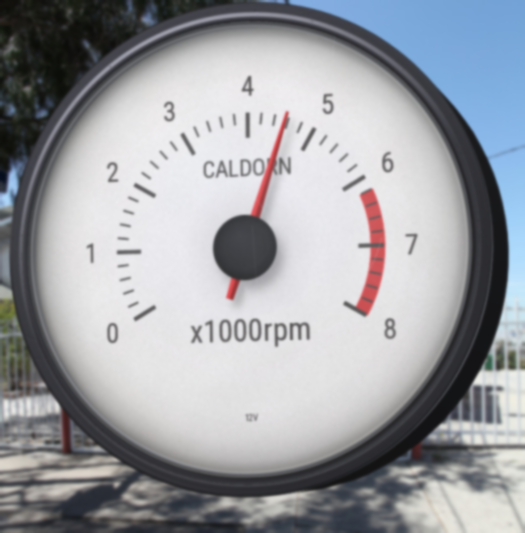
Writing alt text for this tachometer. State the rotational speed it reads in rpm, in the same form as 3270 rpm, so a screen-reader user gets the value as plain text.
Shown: 4600 rpm
